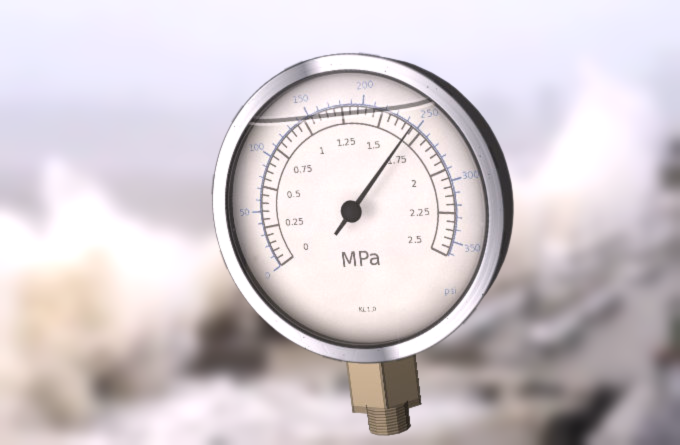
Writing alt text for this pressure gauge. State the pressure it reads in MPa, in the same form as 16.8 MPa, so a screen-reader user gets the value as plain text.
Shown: 1.7 MPa
